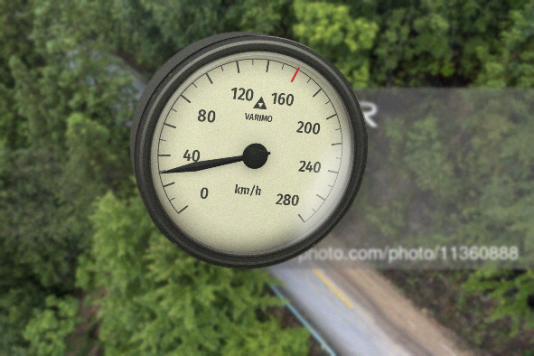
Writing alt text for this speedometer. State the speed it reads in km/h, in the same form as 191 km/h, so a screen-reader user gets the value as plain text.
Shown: 30 km/h
